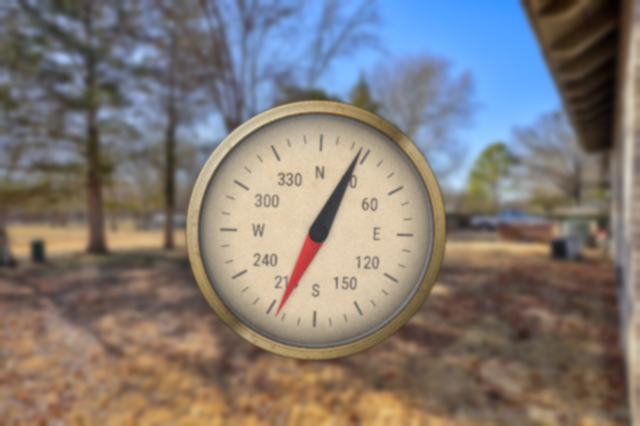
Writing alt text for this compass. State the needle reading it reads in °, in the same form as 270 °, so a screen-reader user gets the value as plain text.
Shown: 205 °
